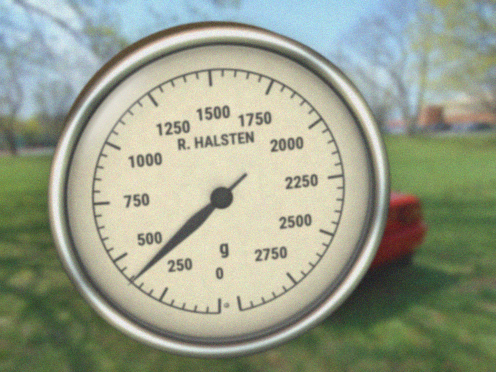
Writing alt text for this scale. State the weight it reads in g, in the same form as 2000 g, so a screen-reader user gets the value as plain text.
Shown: 400 g
